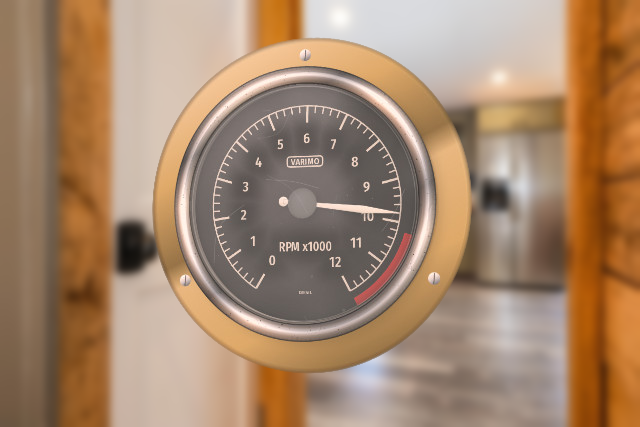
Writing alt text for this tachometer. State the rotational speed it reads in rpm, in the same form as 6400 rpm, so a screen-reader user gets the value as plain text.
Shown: 9800 rpm
